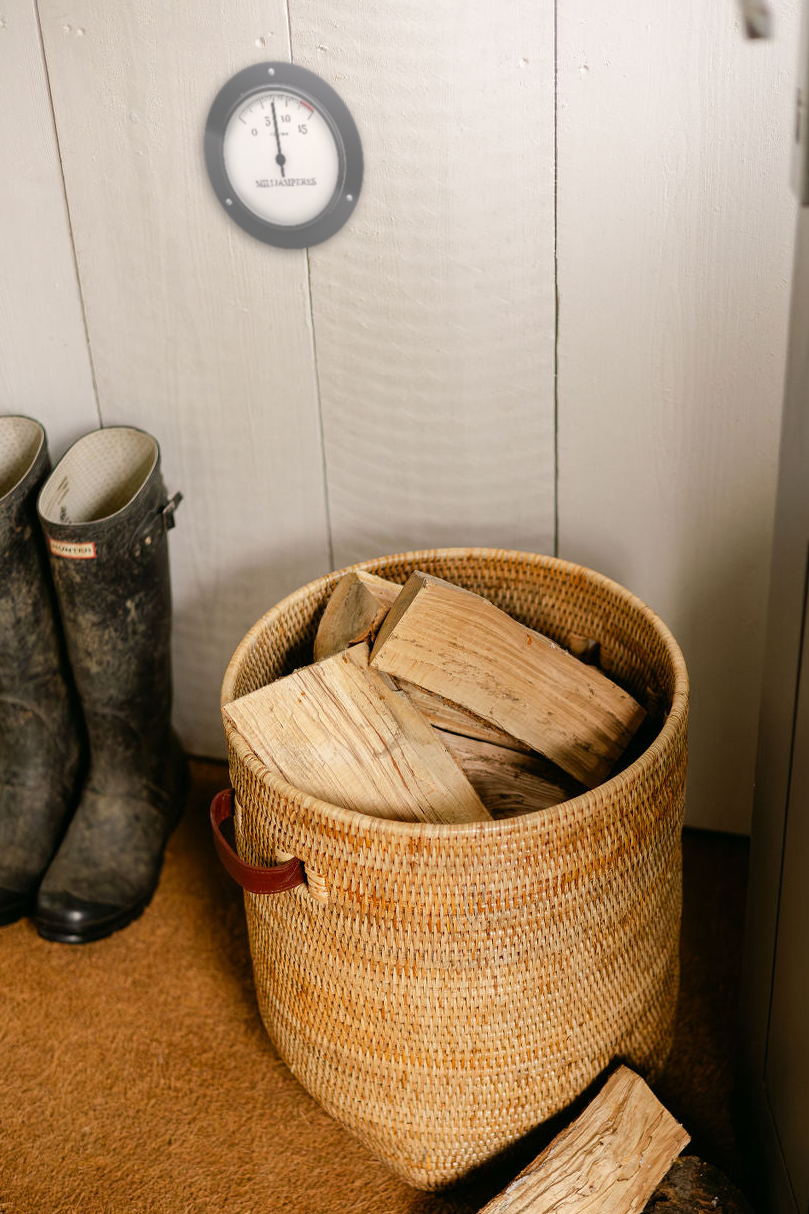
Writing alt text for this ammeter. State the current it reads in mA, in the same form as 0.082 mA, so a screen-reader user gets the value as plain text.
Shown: 7.5 mA
